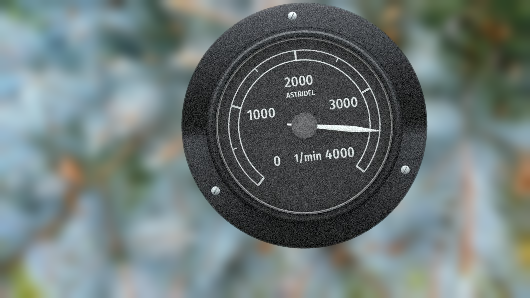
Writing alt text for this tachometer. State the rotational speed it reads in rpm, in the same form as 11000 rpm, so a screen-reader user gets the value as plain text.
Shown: 3500 rpm
